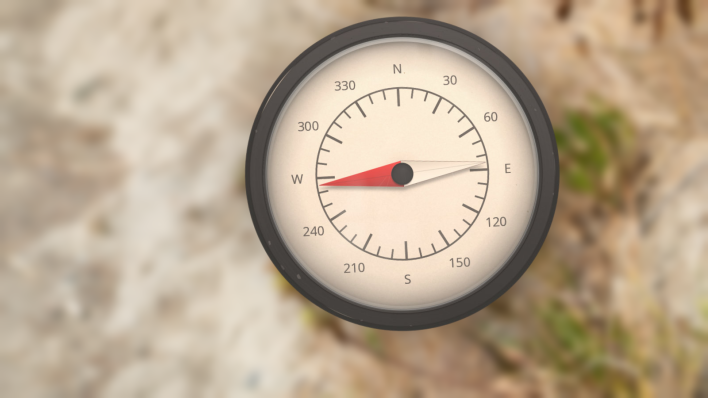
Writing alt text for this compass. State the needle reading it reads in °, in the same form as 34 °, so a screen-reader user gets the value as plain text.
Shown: 265 °
